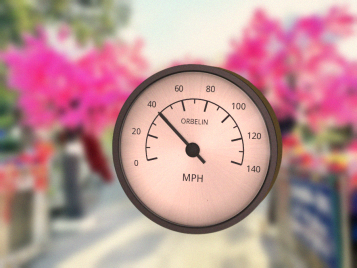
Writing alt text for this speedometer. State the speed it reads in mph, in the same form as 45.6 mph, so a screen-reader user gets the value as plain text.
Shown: 40 mph
